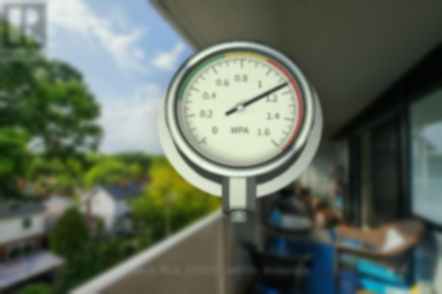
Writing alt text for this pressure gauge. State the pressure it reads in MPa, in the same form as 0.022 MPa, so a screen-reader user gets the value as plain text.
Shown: 1.15 MPa
